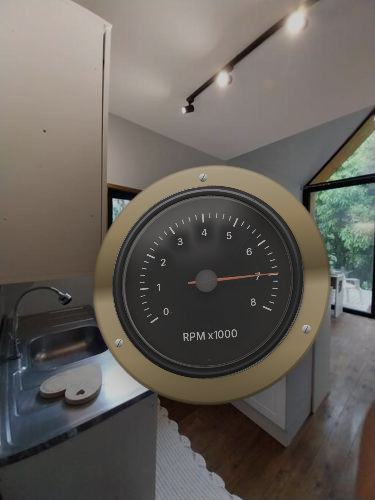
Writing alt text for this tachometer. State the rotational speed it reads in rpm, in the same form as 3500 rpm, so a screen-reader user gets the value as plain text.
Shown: 7000 rpm
